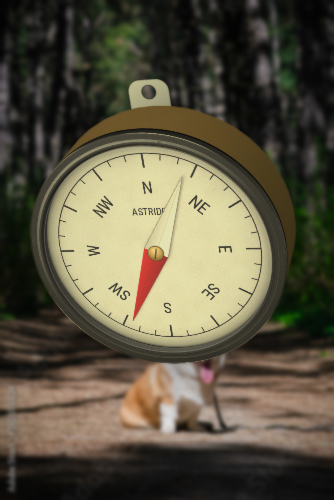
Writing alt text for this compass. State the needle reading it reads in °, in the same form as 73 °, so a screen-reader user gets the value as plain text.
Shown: 205 °
